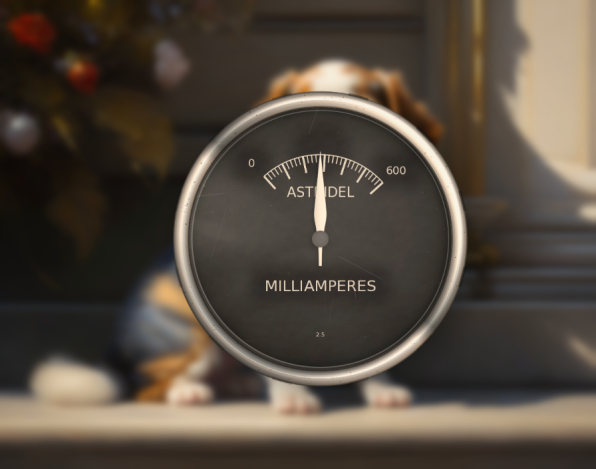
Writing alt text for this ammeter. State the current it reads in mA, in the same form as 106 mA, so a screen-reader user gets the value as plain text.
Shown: 280 mA
